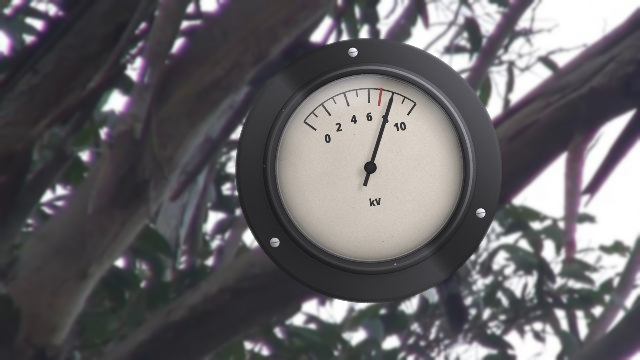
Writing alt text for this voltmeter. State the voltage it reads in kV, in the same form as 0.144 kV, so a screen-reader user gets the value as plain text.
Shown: 8 kV
